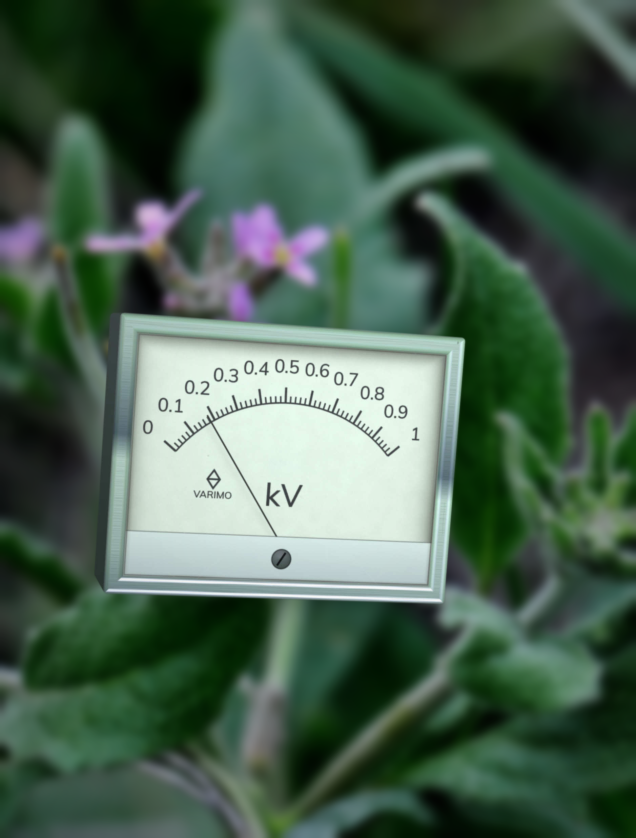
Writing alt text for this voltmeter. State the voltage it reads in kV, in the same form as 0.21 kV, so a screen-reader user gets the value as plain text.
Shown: 0.18 kV
